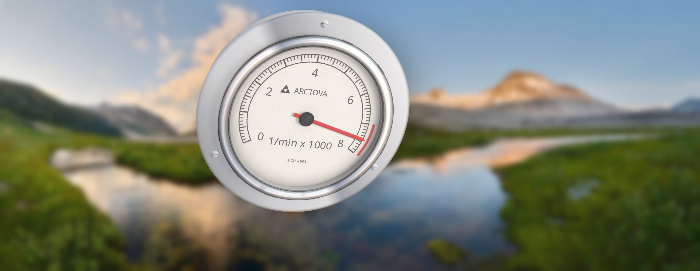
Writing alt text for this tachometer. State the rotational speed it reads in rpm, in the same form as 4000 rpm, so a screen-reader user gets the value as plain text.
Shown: 7500 rpm
